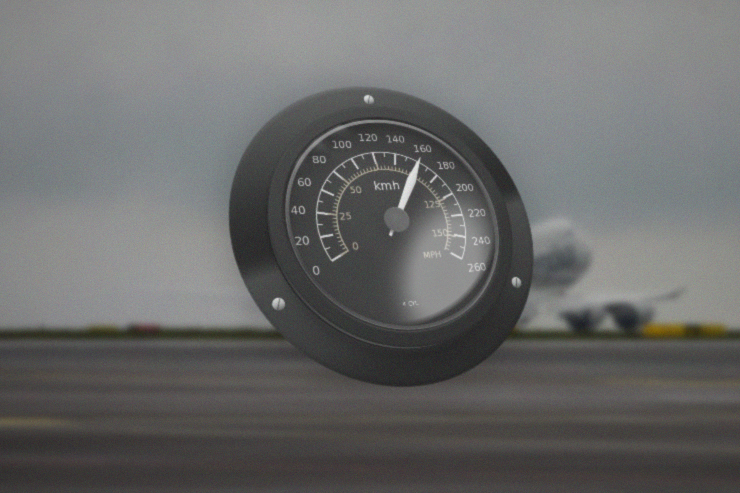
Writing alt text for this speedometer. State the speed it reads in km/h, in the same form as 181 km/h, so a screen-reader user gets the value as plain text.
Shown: 160 km/h
